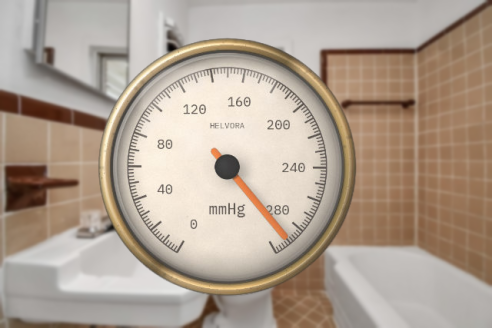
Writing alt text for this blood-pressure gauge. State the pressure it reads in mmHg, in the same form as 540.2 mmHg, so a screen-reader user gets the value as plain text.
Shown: 290 mmHg
